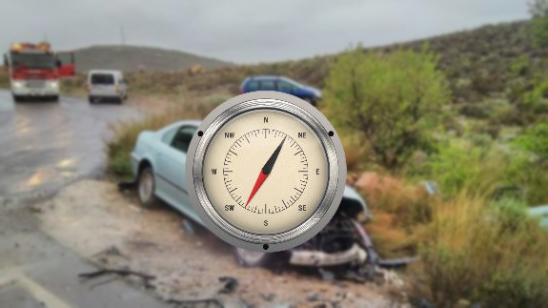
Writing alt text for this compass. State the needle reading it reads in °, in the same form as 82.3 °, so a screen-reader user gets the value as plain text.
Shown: 210 °
